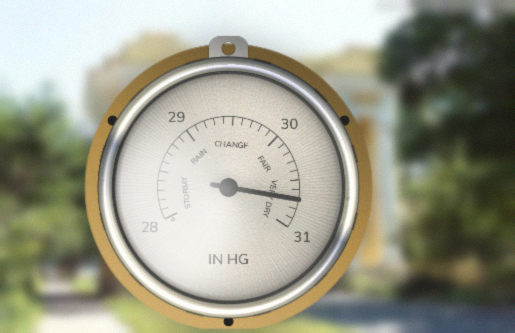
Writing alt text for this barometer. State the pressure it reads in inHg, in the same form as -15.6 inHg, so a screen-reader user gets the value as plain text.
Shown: 30.7 inHg
